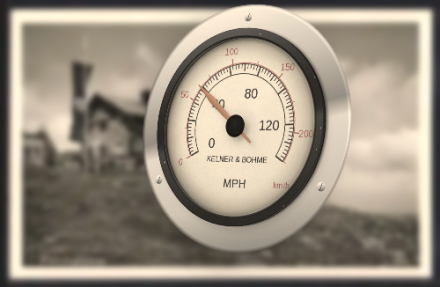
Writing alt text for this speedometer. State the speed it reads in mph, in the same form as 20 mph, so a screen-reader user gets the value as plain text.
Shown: 40 mph
